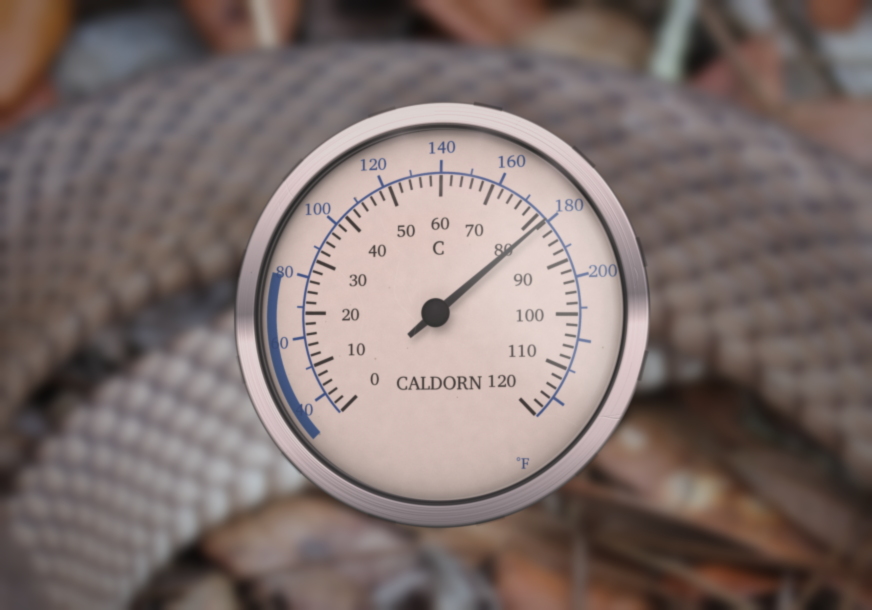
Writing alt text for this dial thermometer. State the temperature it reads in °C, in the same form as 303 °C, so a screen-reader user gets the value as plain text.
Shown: 82 °C
